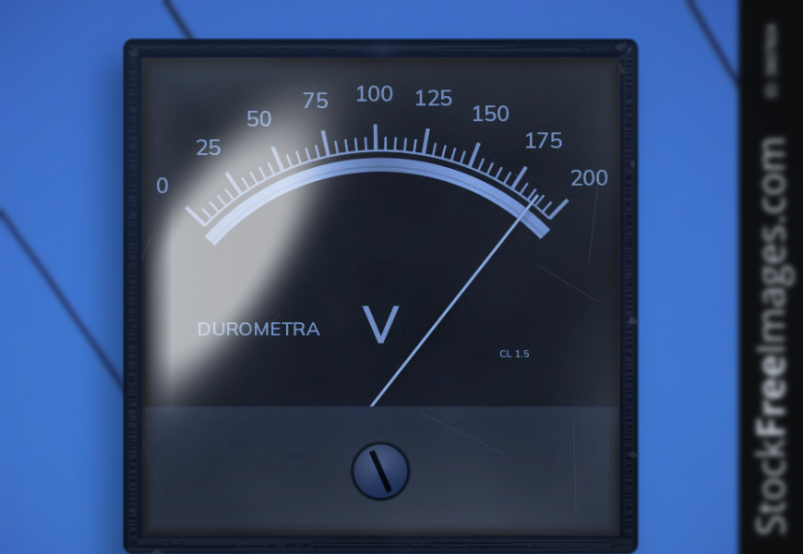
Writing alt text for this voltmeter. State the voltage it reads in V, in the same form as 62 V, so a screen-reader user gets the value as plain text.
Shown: 187.5 V
